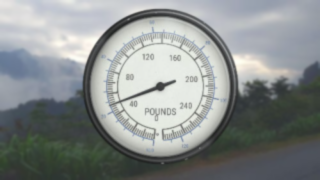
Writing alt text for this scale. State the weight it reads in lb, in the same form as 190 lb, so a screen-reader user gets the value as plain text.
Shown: 50 lb
